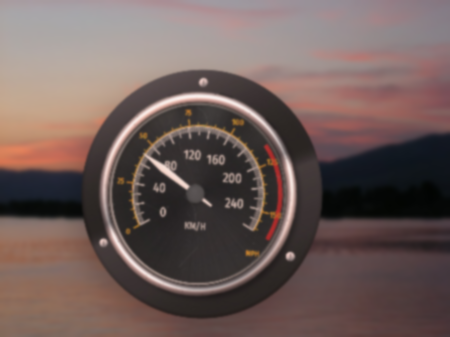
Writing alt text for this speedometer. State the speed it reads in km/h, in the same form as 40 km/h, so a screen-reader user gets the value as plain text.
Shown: 70 km/h
